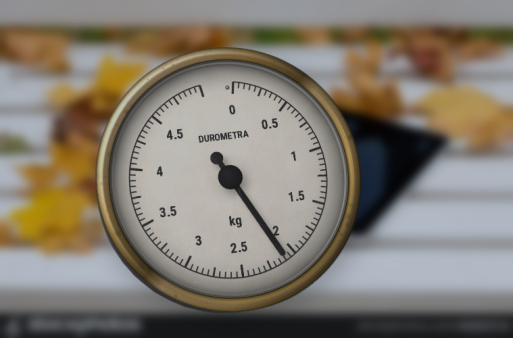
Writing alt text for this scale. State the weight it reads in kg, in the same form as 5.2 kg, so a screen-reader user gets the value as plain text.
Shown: 2.1 kg
